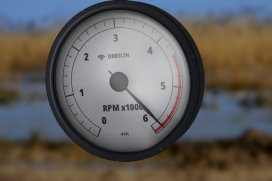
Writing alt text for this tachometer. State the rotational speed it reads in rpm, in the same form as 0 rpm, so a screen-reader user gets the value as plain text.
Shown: 5800 rpm
